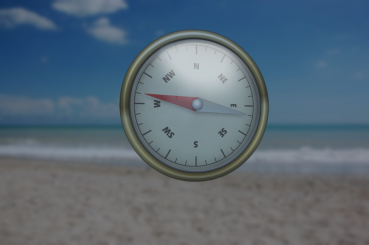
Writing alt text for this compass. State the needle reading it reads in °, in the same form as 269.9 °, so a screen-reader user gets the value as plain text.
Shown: 280 °
